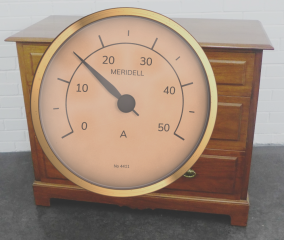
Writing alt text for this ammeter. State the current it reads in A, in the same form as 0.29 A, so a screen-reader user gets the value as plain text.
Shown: 15 A
